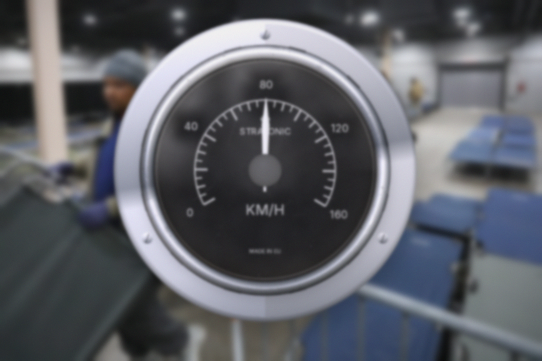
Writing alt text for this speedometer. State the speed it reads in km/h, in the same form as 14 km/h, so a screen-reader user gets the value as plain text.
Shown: 80 km/h
